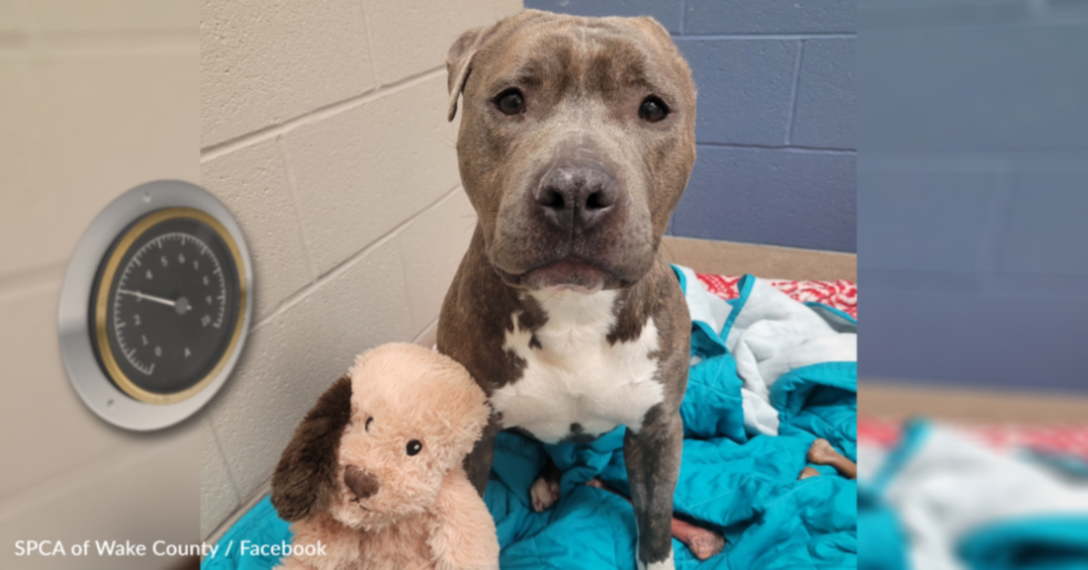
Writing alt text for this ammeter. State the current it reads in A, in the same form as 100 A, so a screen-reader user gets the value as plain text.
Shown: 3 A
